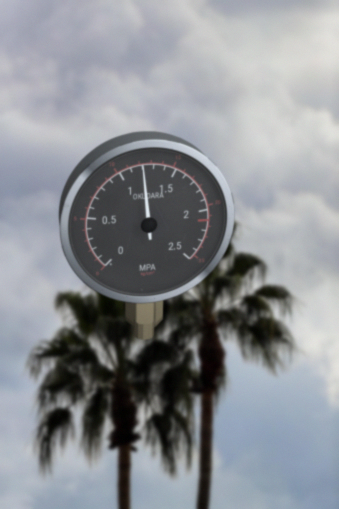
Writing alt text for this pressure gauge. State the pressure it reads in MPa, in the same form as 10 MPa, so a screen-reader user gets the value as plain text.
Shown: 1.2 MPa
